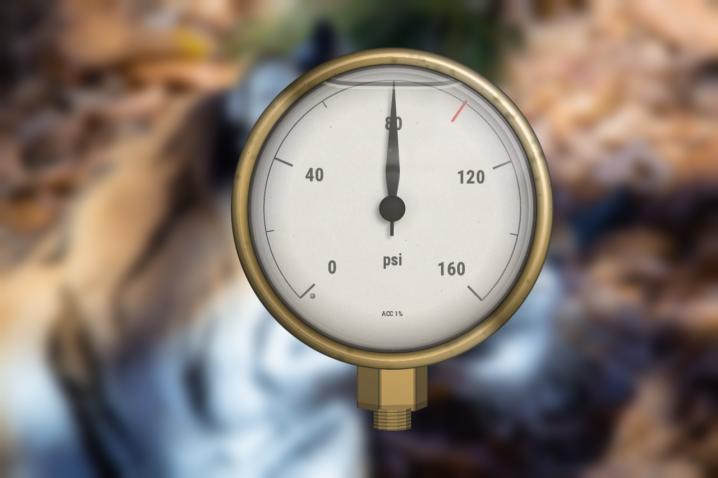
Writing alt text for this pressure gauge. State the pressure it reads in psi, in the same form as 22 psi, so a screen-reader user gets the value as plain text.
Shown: 80 psi
